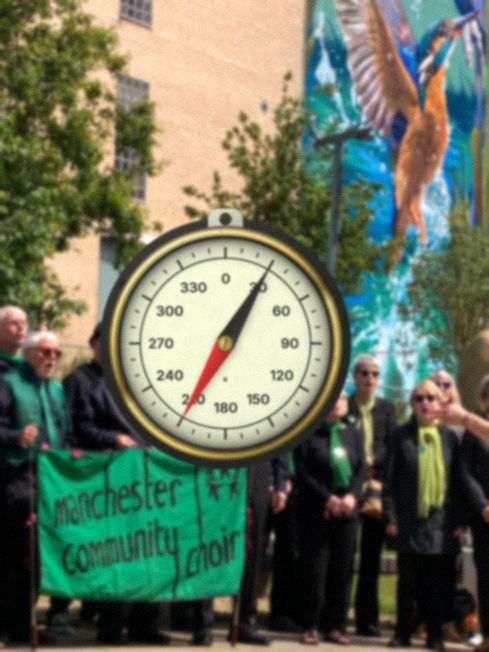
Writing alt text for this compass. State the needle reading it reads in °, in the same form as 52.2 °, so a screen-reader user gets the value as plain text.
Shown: 210 °
